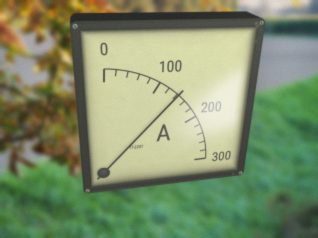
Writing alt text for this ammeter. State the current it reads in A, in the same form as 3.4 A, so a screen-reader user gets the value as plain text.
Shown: 140 A
